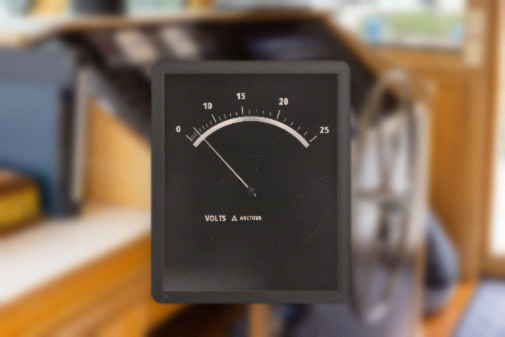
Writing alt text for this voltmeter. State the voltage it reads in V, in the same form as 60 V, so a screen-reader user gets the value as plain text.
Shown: 5 V
